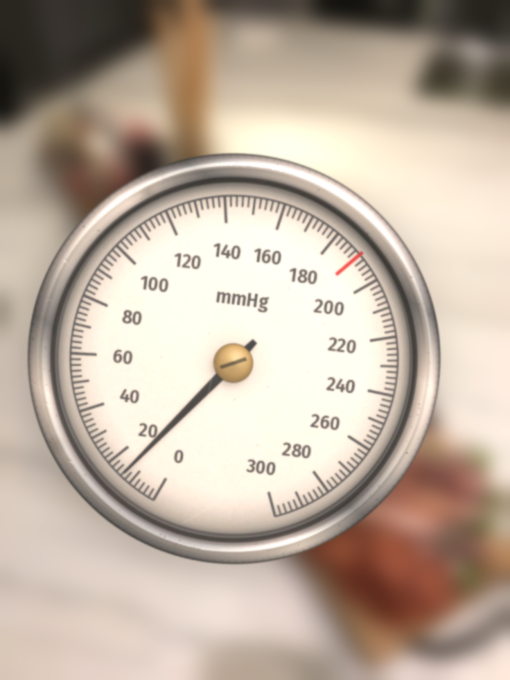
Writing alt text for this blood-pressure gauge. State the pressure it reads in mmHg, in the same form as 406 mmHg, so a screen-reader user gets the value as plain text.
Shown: 14 mmHg
